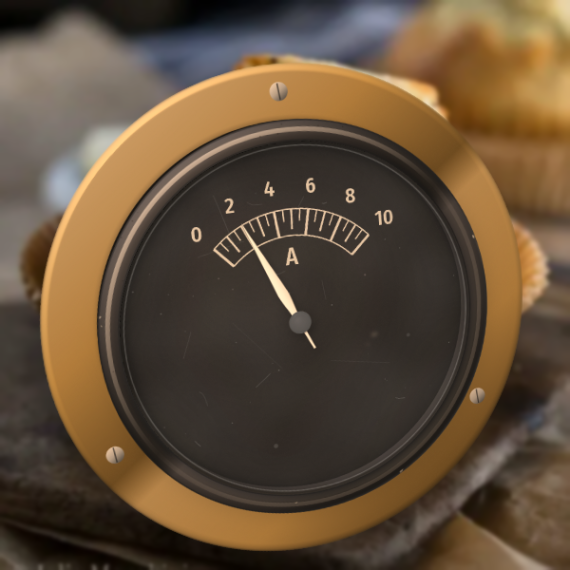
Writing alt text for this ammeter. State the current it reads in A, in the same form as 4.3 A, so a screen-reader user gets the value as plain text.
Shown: 2 A
